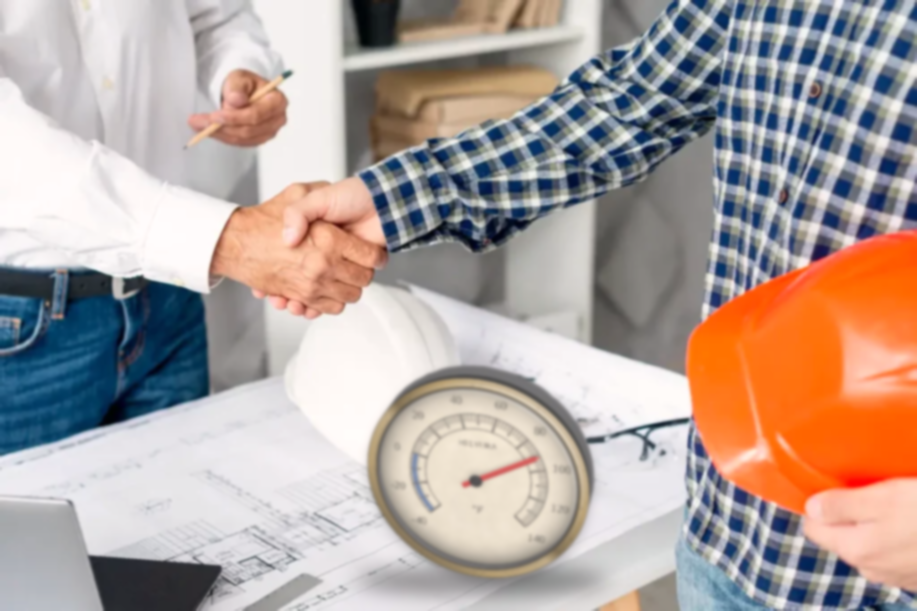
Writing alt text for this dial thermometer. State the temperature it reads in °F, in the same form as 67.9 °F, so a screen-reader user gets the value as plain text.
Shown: 90 °F
